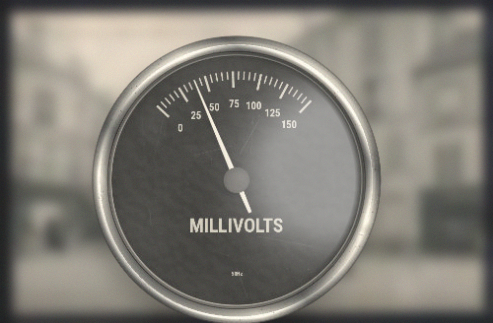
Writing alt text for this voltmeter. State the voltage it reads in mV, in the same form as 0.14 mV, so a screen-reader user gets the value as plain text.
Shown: 40 mV
